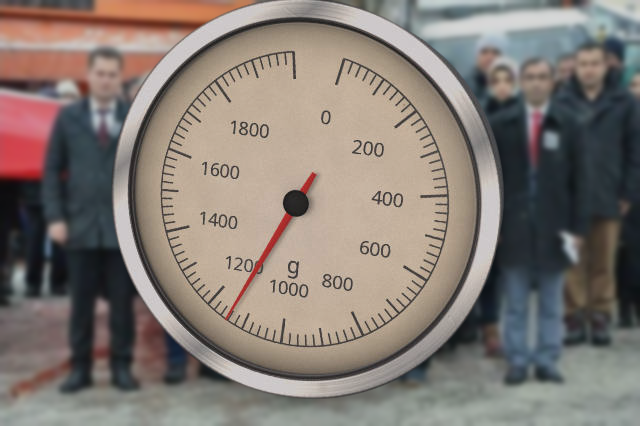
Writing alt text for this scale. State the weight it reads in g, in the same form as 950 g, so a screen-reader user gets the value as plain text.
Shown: 1140 g
